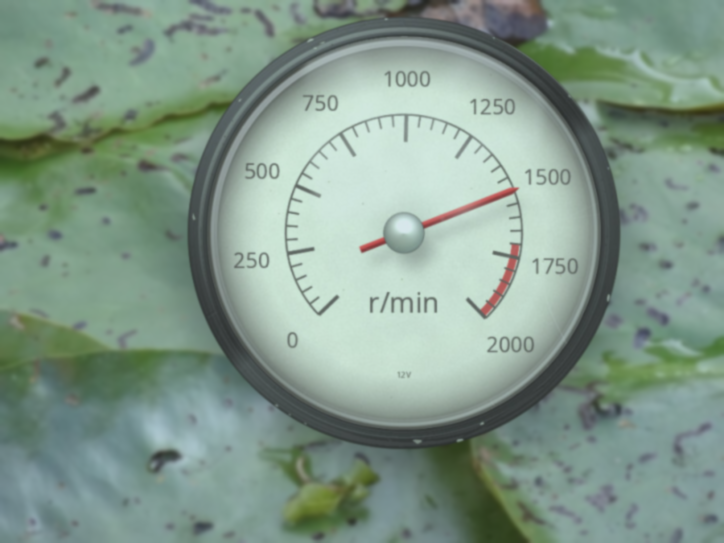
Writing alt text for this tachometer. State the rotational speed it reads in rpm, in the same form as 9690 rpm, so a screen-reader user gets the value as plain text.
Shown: 1500 rpm
